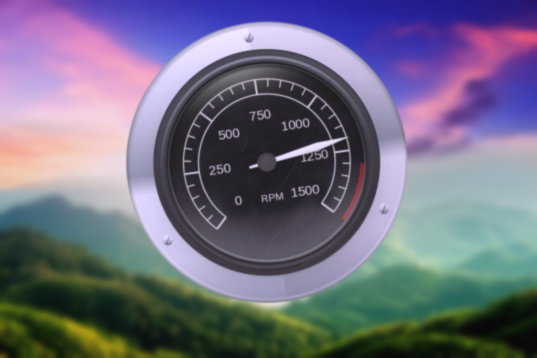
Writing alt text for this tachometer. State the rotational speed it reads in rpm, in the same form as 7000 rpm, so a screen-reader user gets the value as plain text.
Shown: 1200 rpm
